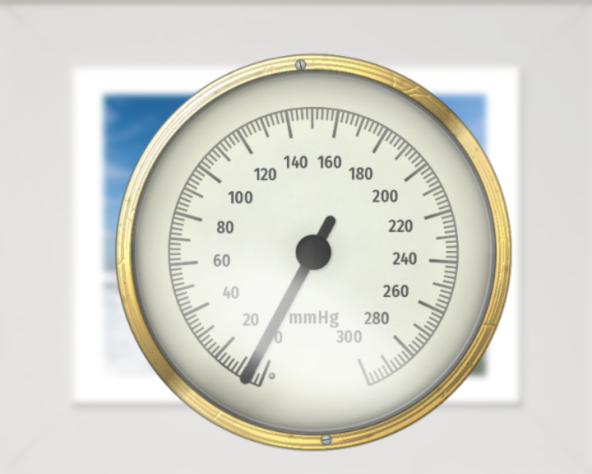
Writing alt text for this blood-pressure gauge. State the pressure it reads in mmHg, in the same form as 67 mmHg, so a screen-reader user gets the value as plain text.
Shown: 6 mmHg
